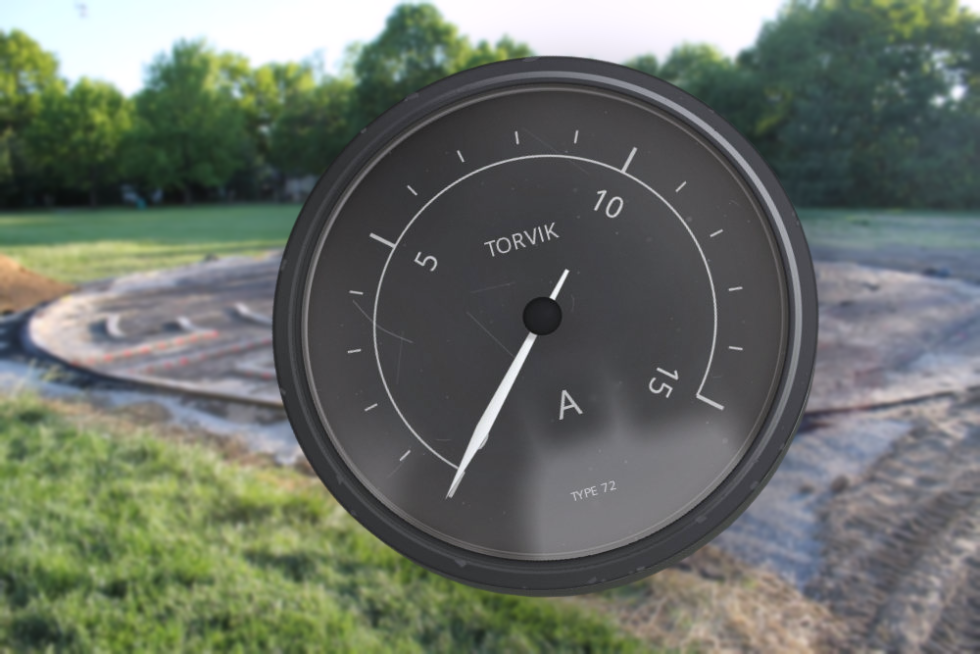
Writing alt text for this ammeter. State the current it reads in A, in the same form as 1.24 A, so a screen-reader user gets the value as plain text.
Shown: 0 A
